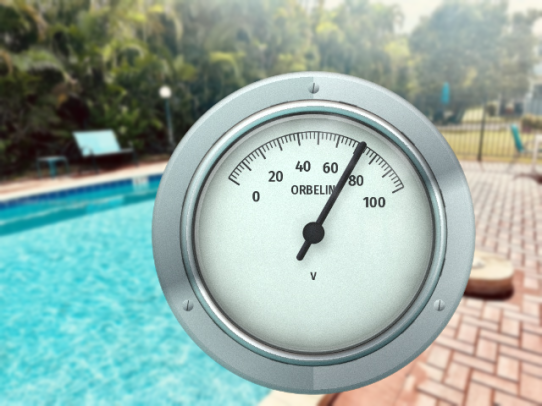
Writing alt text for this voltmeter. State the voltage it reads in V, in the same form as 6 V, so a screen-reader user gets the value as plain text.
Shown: 72 V
